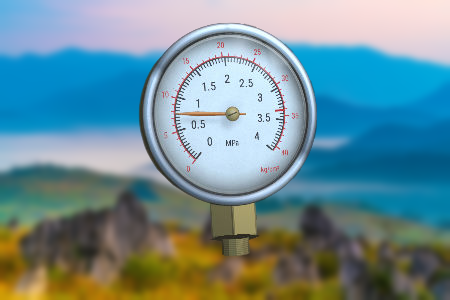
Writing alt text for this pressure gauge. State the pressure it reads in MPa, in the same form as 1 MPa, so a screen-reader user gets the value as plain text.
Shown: 0.75 MPa
